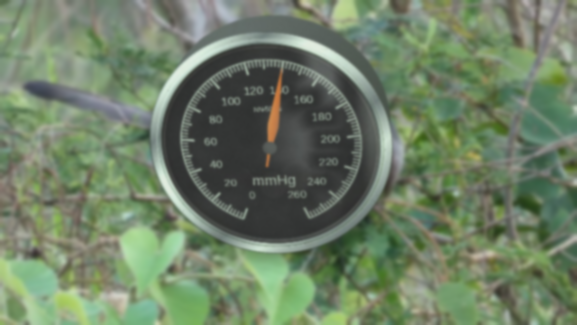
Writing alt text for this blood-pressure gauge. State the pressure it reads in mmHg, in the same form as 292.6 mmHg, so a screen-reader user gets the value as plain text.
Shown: 140 mmHg
